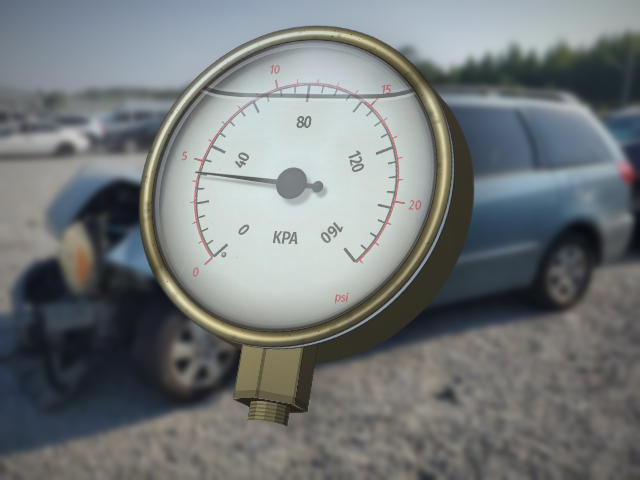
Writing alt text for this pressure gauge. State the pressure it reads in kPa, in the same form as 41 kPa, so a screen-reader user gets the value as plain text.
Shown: 30 kPa
